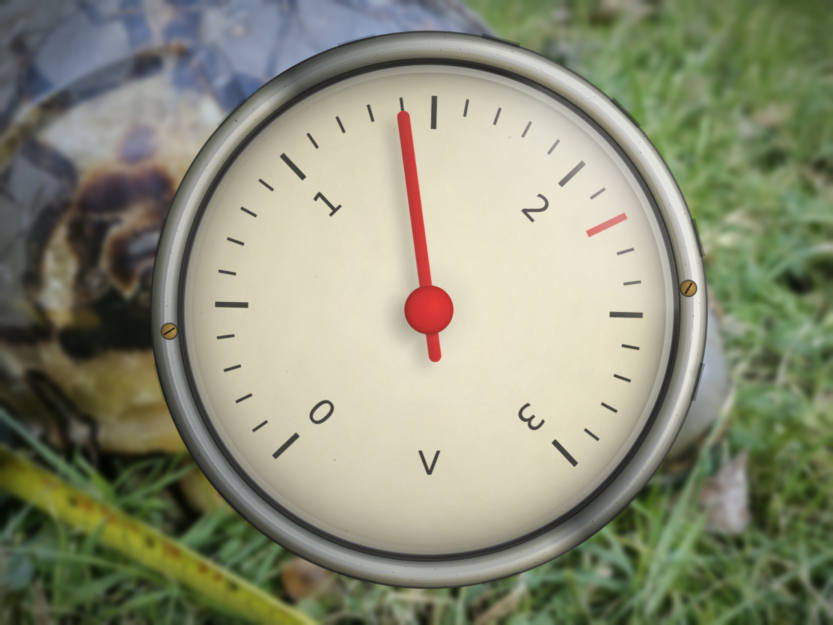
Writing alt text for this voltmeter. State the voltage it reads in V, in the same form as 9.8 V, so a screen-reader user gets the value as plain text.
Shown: 1.4 V
